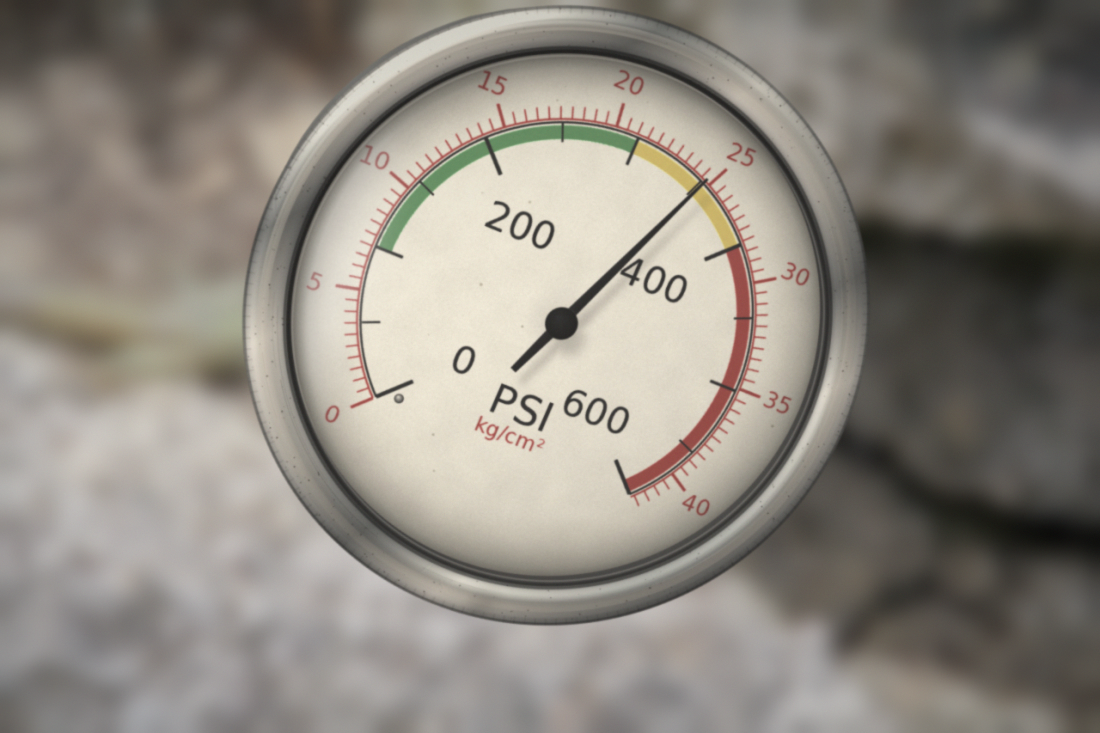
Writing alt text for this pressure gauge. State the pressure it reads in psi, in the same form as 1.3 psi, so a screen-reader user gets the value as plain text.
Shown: 350 psi
